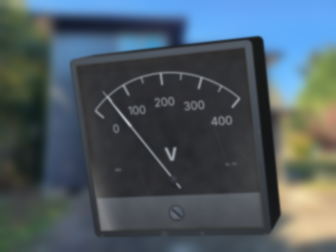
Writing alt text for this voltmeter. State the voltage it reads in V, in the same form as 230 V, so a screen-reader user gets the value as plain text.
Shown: 50 V
